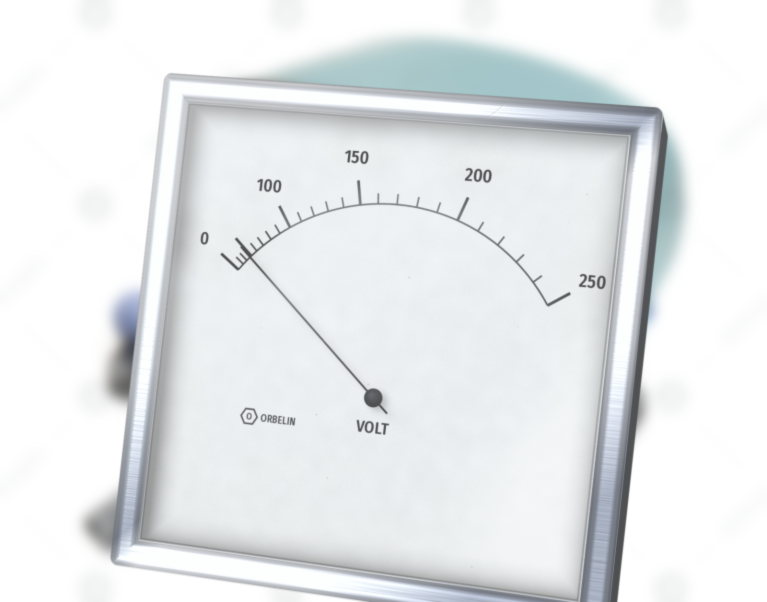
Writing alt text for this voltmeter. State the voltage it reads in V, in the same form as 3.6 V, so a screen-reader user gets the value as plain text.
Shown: 50 V
